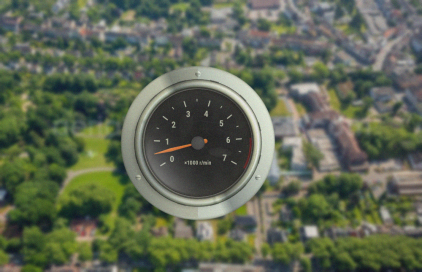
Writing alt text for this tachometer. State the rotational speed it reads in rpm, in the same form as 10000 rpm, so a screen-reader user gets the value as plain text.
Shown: 500 rpm
